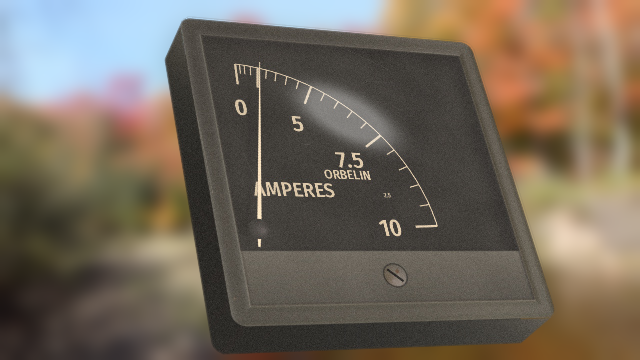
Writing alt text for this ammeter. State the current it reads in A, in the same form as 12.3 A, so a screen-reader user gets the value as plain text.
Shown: 2.5 A
